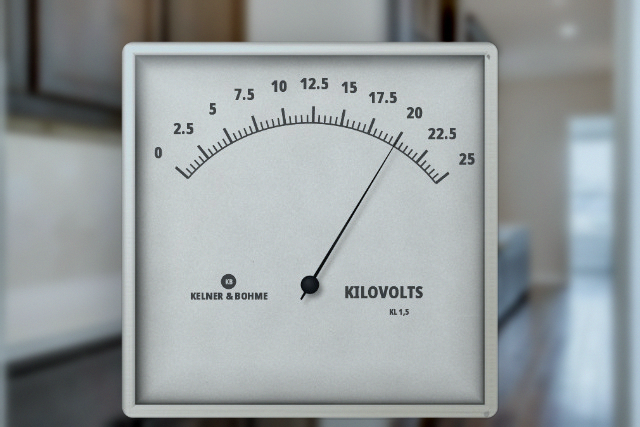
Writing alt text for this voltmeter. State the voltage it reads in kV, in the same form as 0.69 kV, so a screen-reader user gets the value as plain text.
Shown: 20 kV
